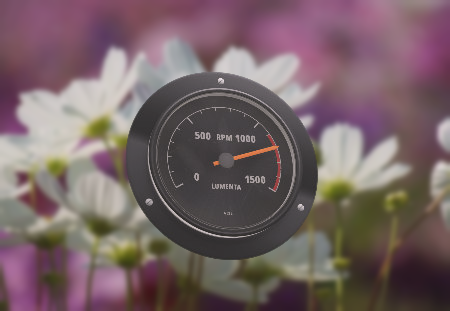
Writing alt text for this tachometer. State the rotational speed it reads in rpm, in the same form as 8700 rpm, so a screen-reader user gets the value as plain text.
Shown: 1200 rpm
